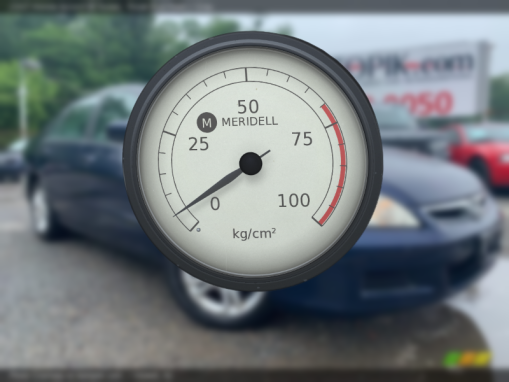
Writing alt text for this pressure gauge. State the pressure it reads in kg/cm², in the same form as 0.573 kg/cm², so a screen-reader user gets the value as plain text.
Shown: 5 kg/cm²
